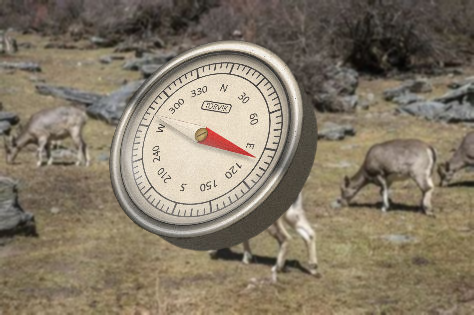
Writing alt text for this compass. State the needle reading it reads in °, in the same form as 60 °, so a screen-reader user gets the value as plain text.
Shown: 100 °
